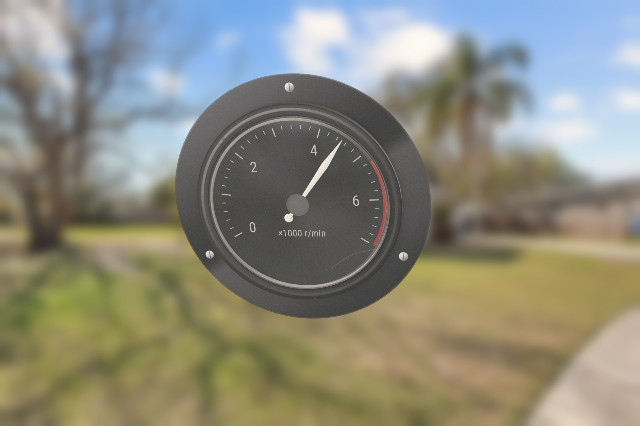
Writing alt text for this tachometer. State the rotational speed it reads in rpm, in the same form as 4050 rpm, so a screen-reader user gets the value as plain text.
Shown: 4500 rpm
